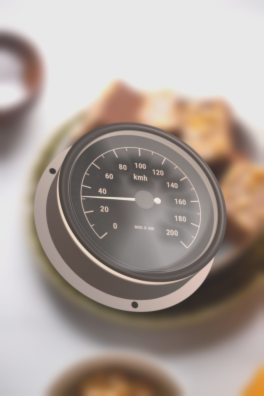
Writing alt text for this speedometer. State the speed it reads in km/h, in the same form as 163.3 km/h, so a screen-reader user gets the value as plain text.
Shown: 30 km/h
